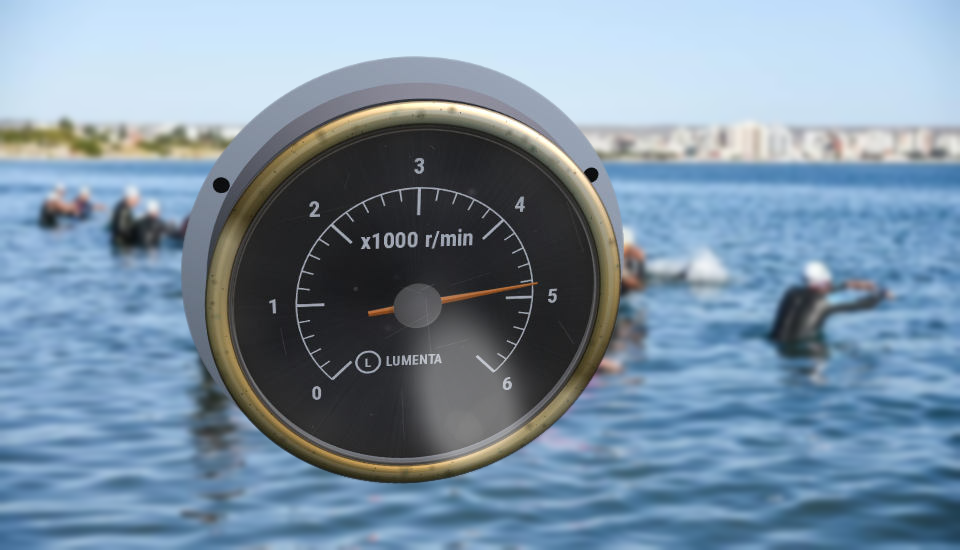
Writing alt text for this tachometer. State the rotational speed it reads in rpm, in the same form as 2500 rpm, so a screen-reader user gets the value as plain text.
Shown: 4800 rpm
